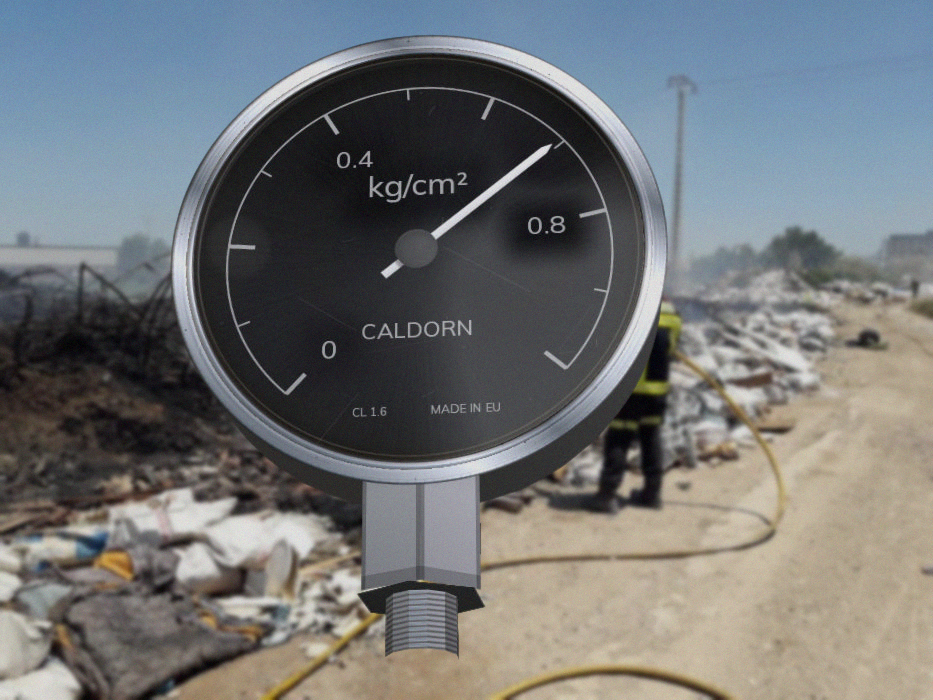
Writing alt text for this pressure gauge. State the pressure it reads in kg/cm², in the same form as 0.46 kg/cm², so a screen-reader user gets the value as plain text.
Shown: 0.7 kg/cm²
